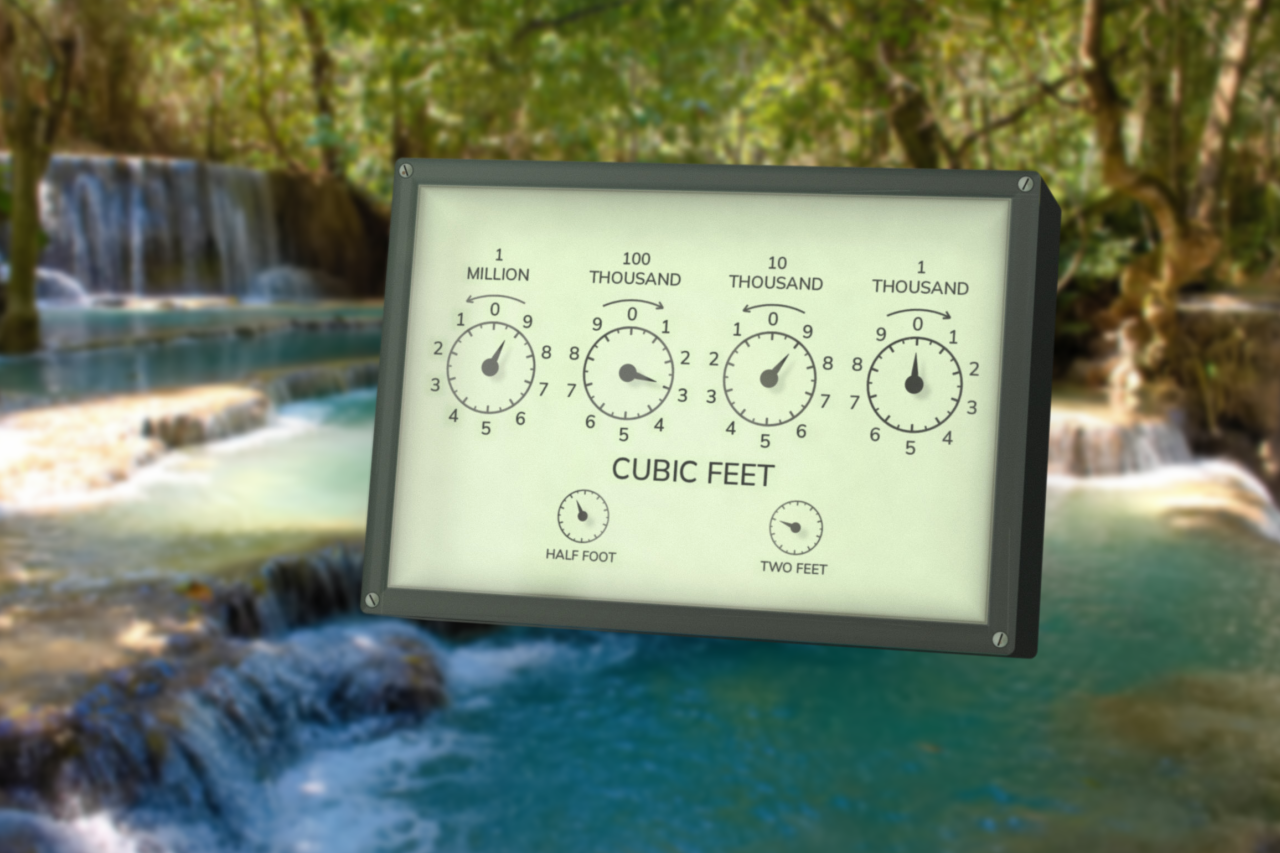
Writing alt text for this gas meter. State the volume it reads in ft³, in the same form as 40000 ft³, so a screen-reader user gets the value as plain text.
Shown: 929000 ft³
